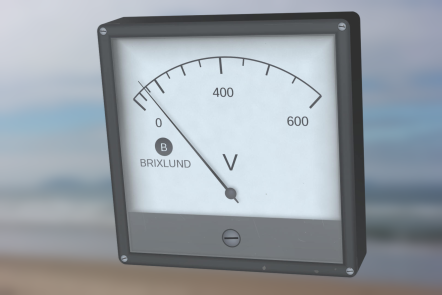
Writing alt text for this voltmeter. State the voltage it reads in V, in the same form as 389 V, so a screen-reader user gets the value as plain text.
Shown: 150 V
